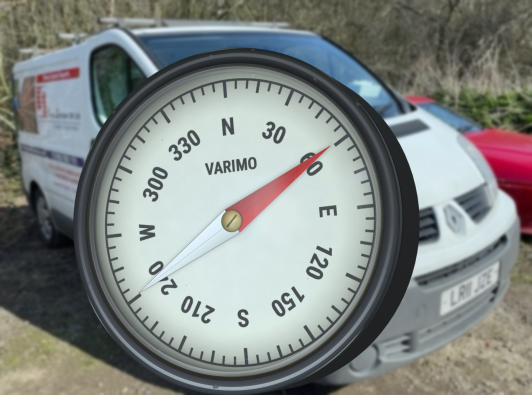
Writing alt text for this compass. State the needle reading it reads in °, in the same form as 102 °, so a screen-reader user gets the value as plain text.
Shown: 60 °
